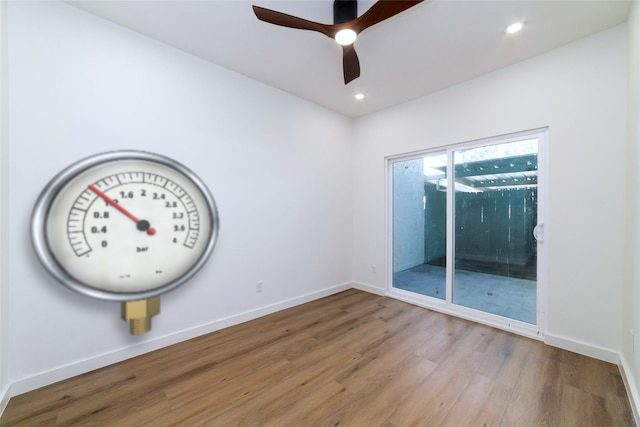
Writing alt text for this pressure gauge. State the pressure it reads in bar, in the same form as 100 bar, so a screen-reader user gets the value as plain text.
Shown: 1.2 bar
